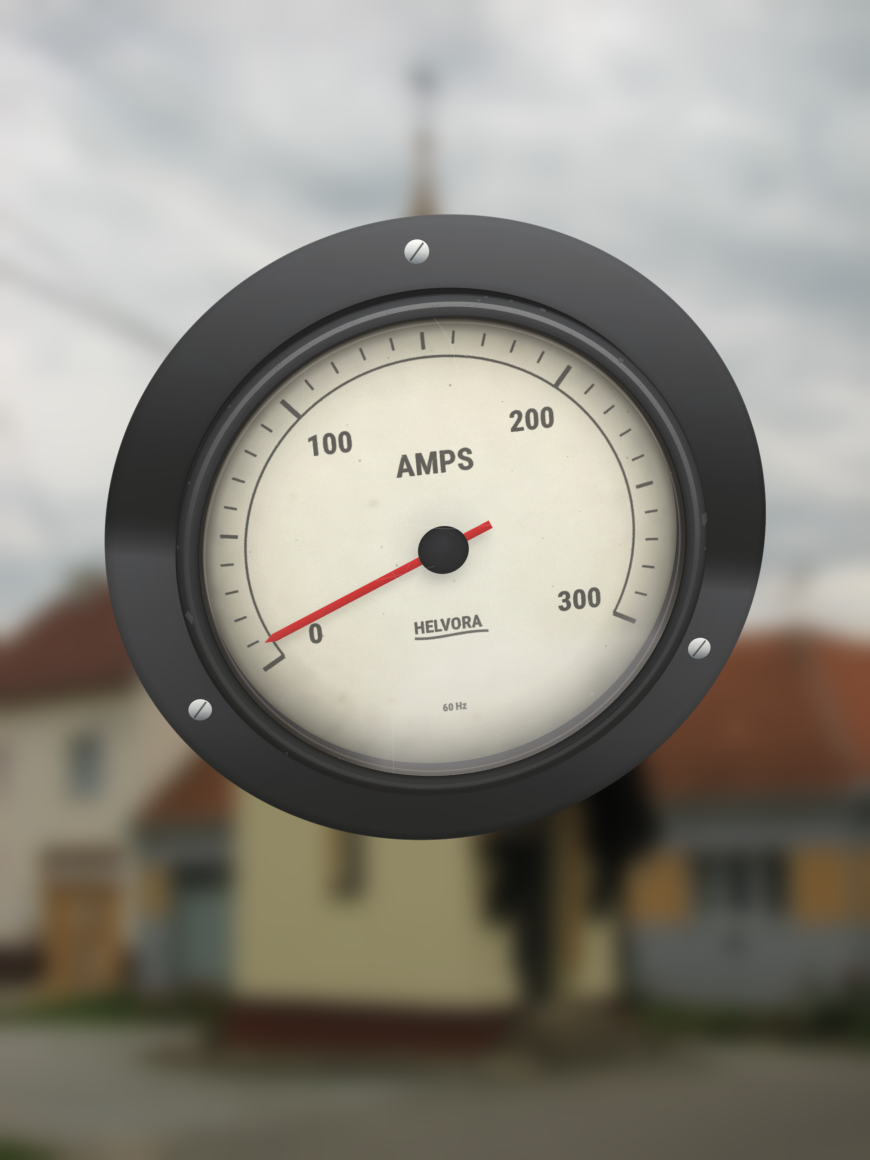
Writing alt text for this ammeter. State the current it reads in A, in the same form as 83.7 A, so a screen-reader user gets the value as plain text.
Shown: 10 A
